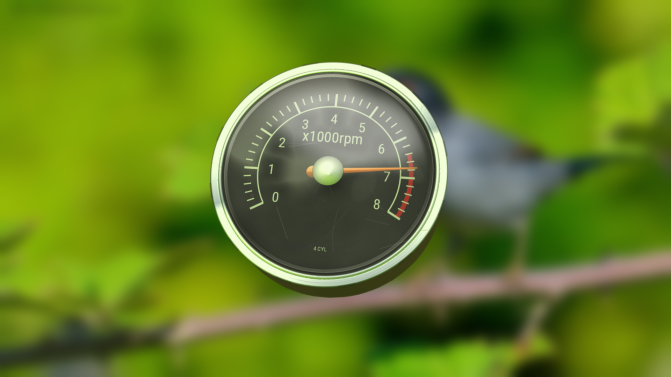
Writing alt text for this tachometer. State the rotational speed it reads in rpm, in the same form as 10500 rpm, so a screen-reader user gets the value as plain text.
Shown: 6800 rpm
